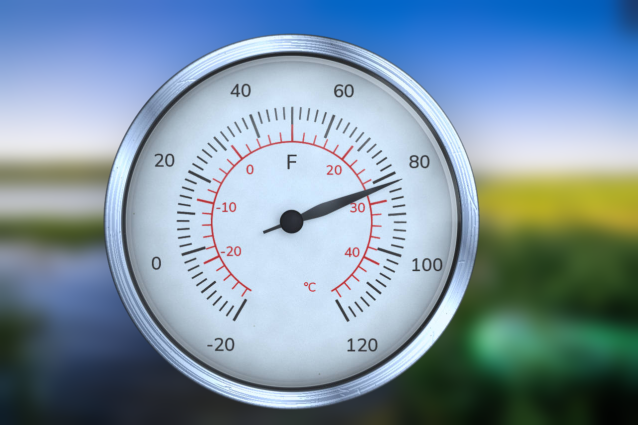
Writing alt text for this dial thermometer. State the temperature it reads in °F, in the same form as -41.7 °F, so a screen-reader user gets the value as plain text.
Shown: 82 °F
